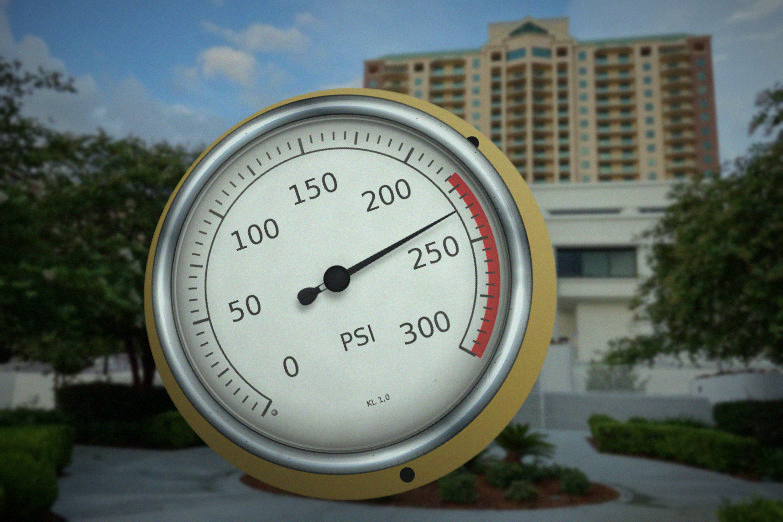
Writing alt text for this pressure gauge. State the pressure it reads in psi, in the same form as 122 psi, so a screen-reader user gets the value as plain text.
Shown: 235 psi
